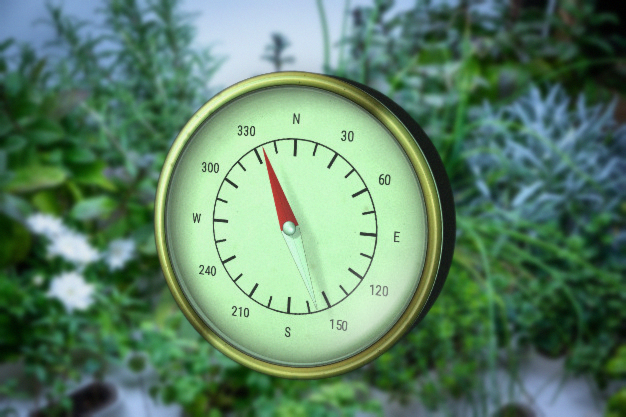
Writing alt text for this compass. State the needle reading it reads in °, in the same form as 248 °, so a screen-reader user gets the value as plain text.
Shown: 337.5 °
